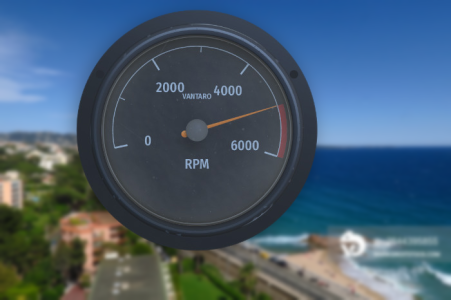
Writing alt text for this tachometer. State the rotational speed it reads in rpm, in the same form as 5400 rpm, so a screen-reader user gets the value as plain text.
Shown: 5000 rpm
